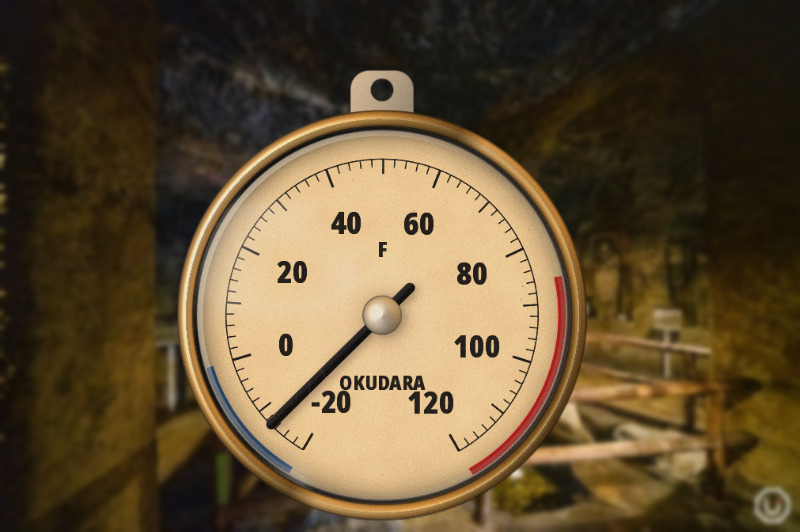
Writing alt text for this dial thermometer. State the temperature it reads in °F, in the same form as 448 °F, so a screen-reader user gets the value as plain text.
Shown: -13 °F
